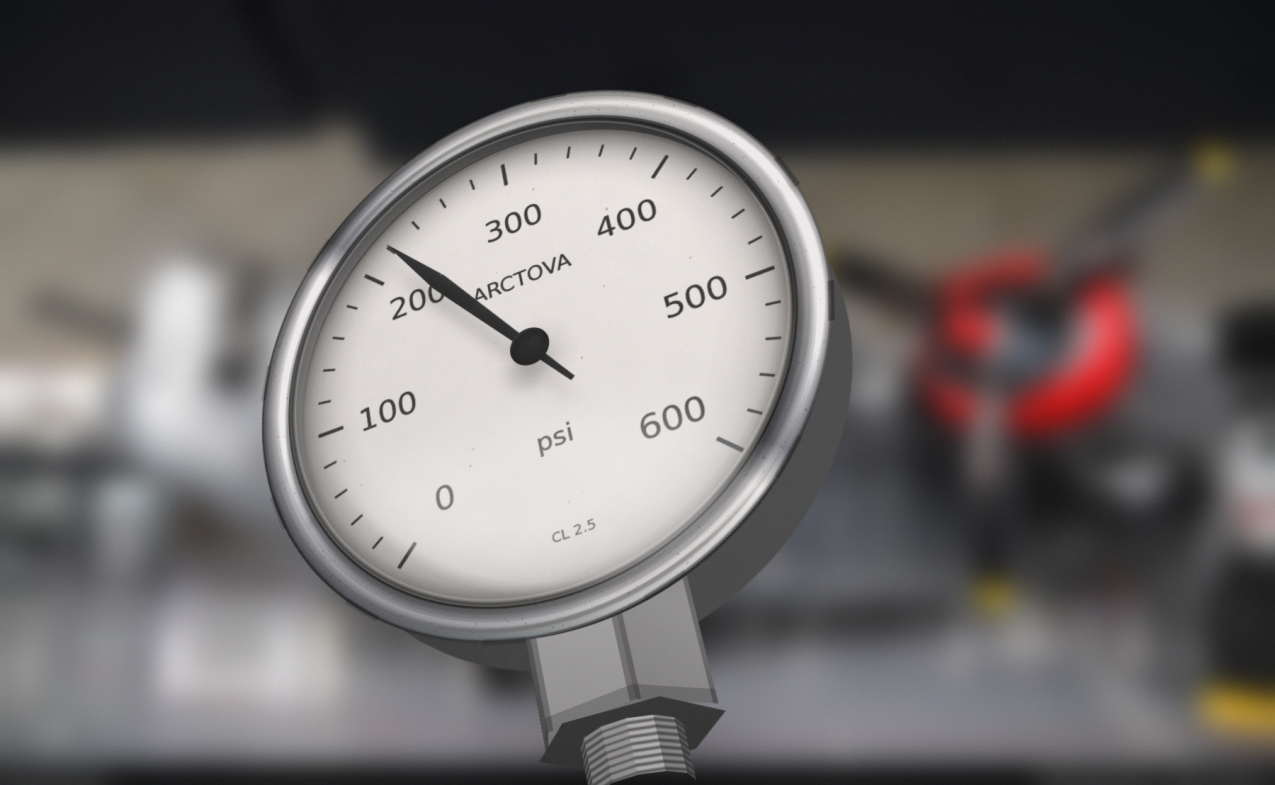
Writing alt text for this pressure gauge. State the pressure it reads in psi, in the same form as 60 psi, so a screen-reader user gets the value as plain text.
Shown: 220 psi
